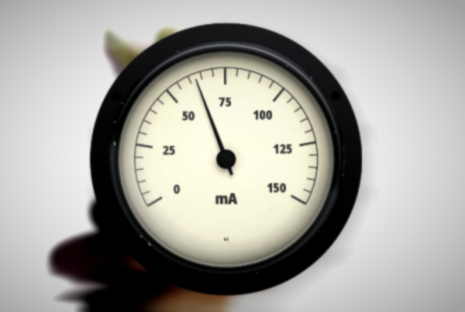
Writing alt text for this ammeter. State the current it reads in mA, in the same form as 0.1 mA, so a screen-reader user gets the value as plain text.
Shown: 62.5 mA
